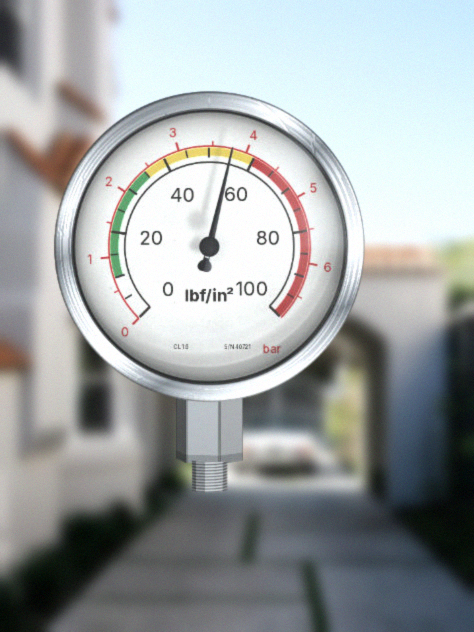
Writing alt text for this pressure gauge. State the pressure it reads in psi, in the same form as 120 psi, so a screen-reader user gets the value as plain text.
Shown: 55 psi
